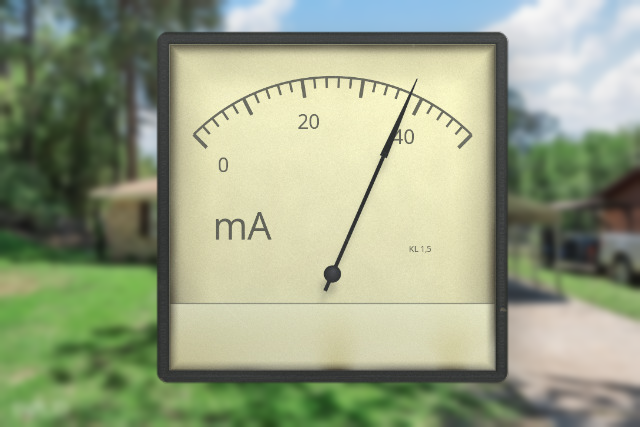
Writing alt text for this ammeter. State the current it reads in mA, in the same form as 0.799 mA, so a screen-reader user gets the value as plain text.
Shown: 38 mA
